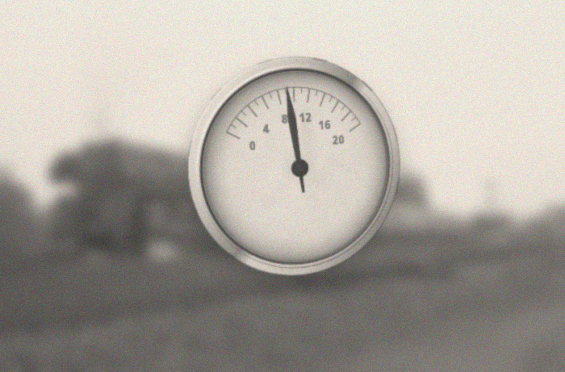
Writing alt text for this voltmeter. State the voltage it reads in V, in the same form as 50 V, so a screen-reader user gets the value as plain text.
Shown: 9 V
